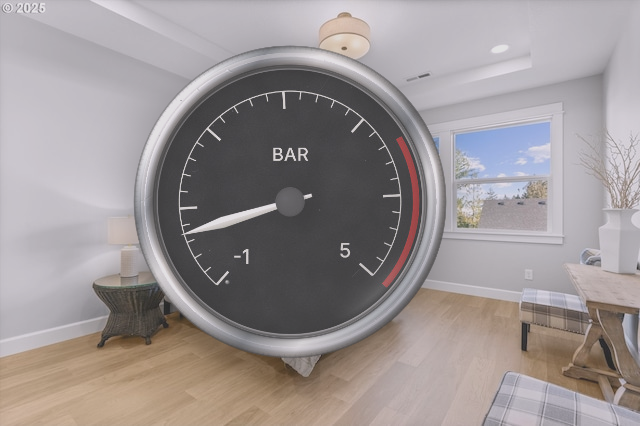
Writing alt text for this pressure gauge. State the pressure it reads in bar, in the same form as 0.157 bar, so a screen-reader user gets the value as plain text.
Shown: -0.3 bar
